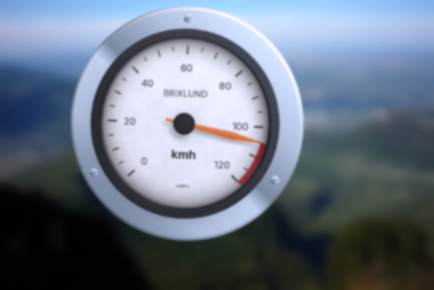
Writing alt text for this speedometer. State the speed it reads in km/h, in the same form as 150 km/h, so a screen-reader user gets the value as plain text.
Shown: 105 km/h
